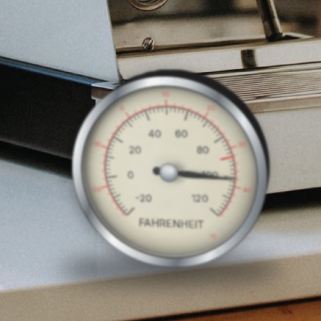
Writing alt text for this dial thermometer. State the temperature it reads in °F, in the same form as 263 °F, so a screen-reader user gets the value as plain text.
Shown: 100 °F
